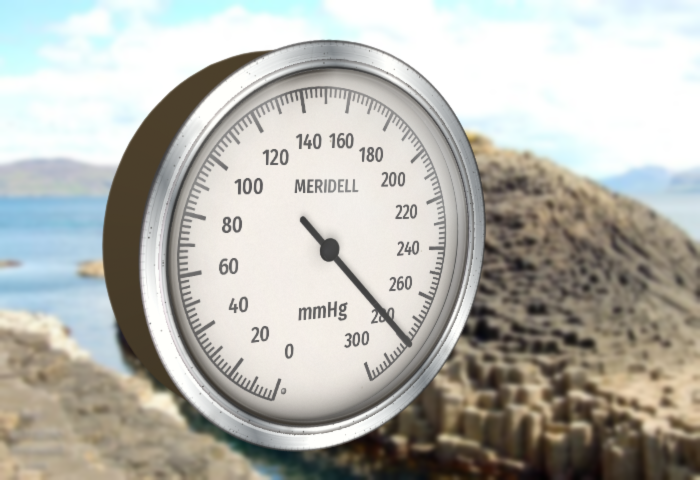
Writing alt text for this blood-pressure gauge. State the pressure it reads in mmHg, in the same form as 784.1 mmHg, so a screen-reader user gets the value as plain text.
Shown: 280 mmHg
